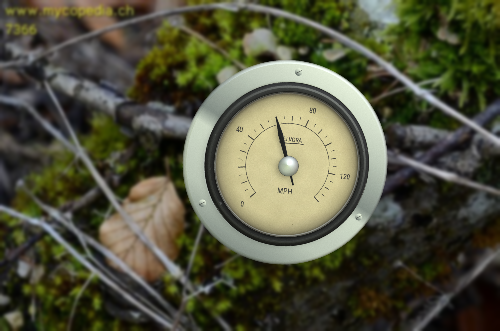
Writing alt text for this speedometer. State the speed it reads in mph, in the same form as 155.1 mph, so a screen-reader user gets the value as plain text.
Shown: 60 mph
